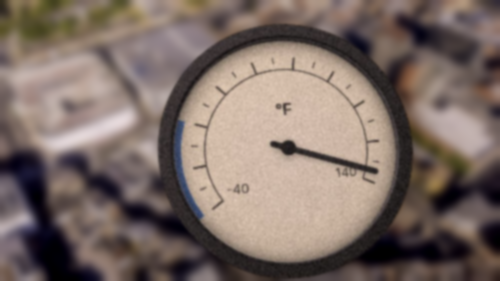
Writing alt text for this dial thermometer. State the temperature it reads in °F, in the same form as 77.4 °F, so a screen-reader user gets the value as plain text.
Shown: 135 °F
